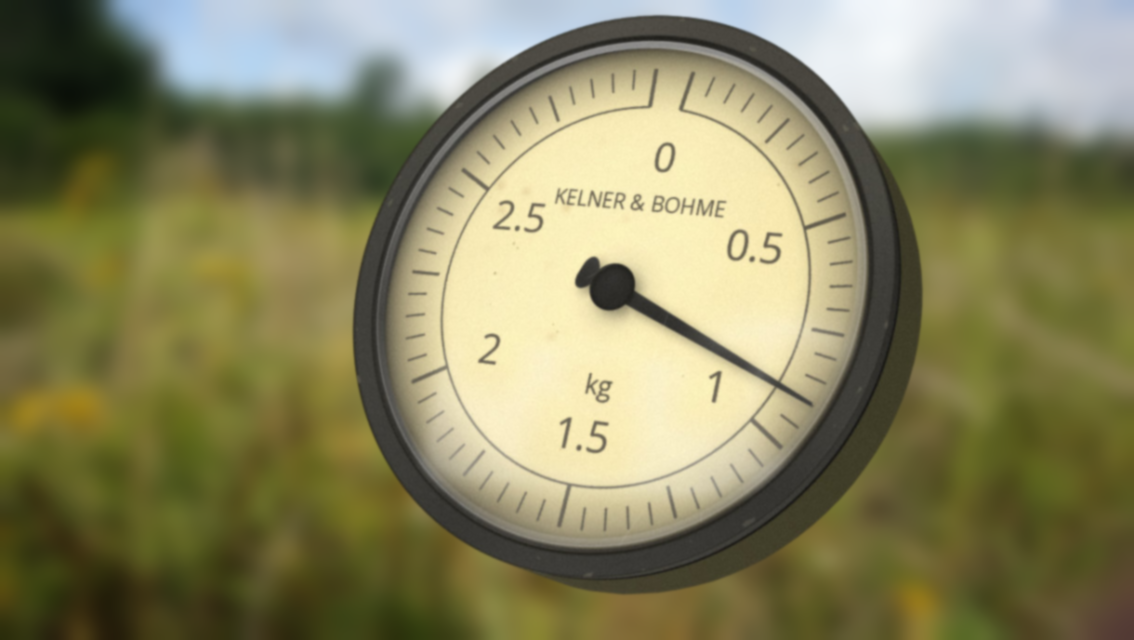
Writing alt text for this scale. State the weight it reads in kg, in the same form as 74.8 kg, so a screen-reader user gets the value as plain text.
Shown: 0.9 kg
